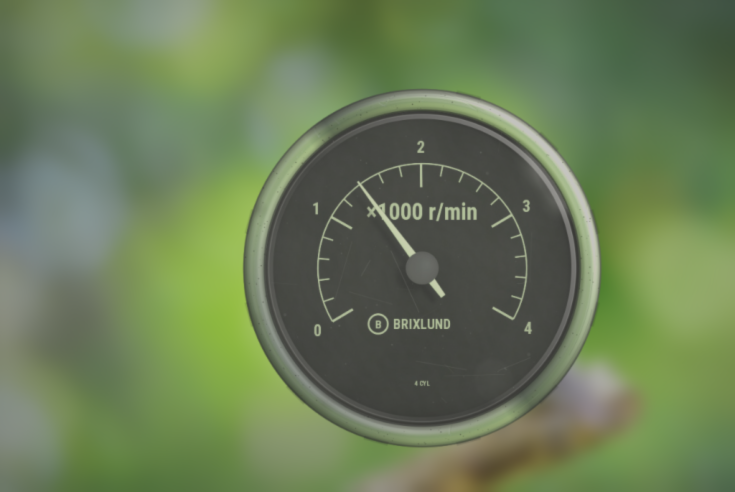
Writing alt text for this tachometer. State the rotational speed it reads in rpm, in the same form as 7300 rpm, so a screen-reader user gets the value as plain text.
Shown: 1400 rpm
